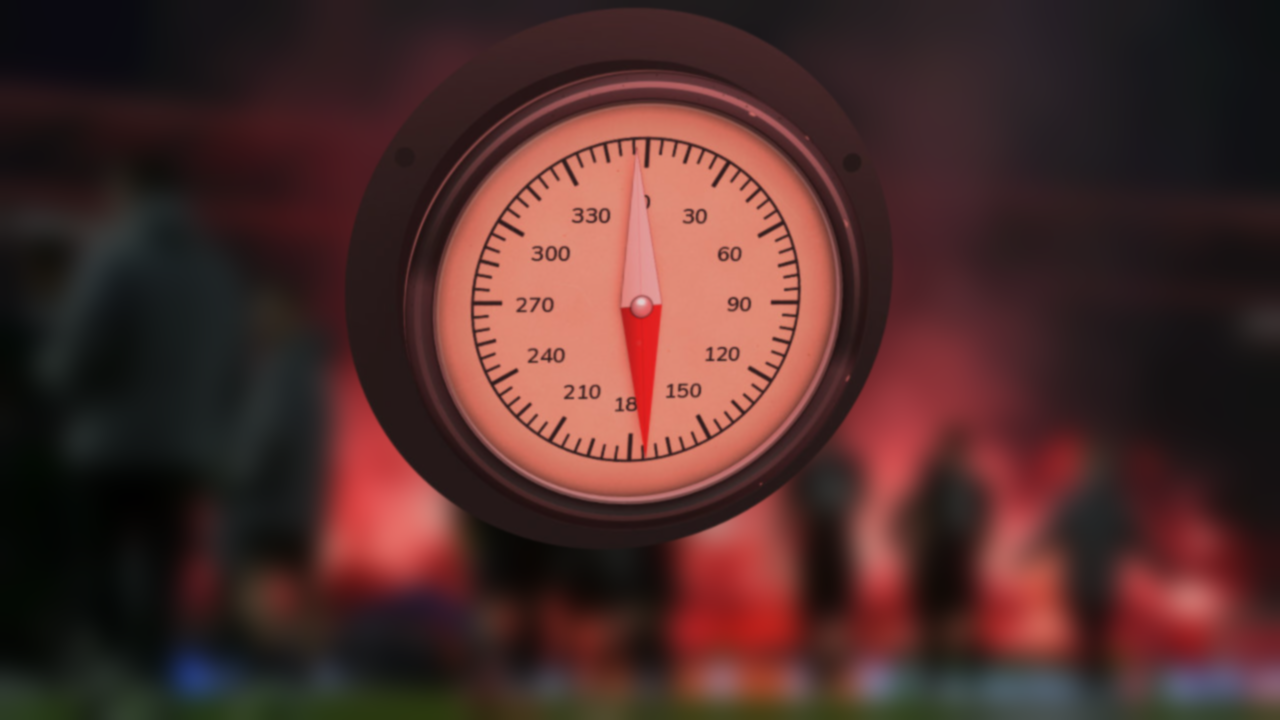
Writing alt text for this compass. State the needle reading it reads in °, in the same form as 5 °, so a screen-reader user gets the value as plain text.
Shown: 175 °
